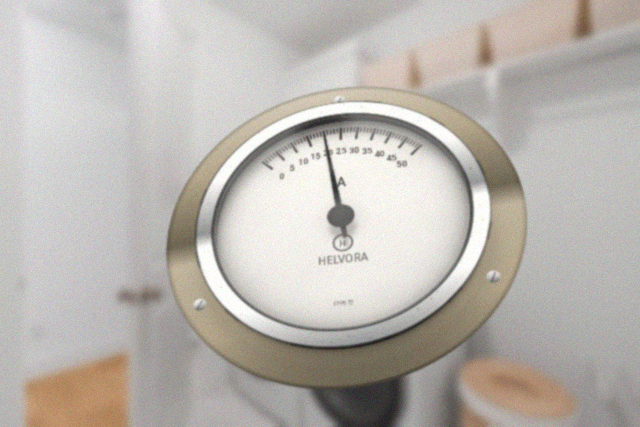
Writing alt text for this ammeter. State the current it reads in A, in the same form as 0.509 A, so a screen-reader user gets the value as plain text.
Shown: 20 A
